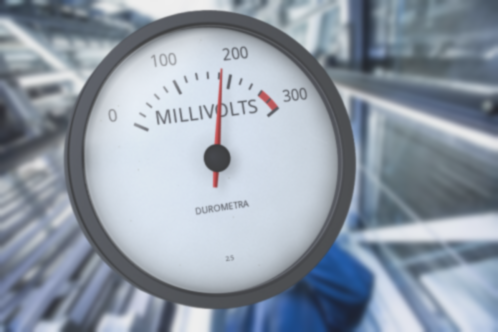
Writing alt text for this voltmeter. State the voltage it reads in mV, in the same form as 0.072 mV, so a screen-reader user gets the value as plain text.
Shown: 180 mV
